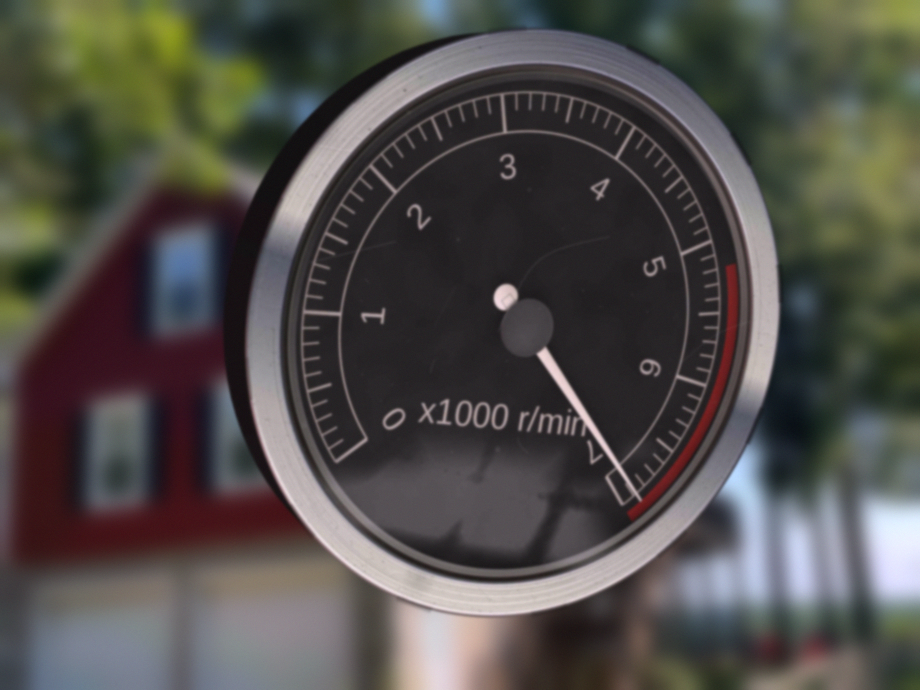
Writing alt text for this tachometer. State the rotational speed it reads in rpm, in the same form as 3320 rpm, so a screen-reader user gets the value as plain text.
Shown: 6900 rpm
